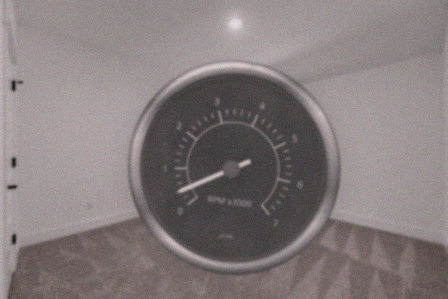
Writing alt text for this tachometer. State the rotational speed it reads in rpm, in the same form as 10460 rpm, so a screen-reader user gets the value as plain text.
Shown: 400 rpm
